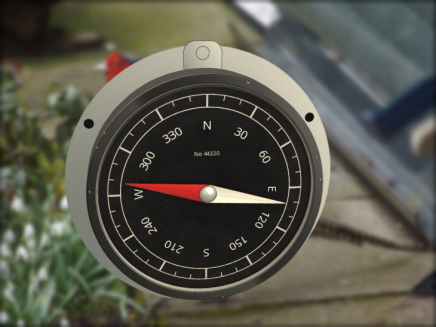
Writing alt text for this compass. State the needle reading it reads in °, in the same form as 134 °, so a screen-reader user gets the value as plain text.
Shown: 280 °
